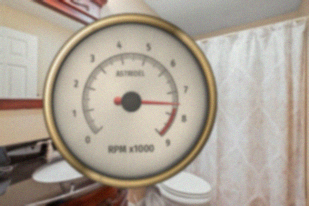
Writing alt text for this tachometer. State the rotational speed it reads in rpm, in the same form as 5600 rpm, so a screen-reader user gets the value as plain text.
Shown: 7500 rpm
